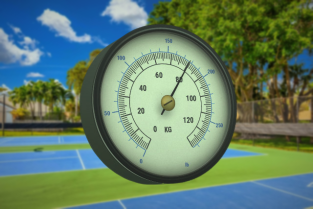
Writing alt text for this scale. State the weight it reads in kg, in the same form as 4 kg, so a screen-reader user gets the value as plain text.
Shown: 80 kg
